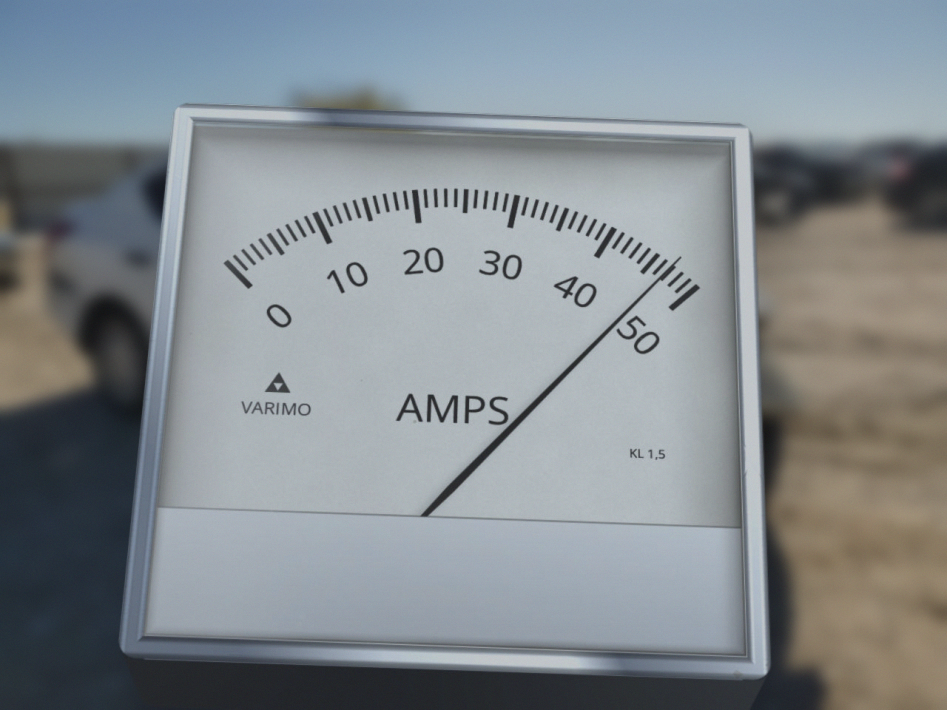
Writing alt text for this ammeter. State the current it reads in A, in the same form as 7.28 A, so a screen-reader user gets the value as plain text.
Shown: 47 A
